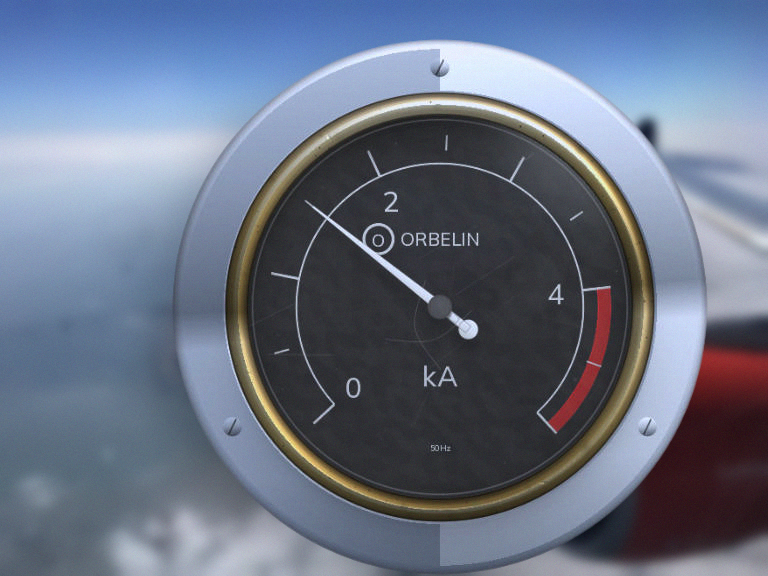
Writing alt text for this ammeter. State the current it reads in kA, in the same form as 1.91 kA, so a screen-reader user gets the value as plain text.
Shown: 1.5 kA
